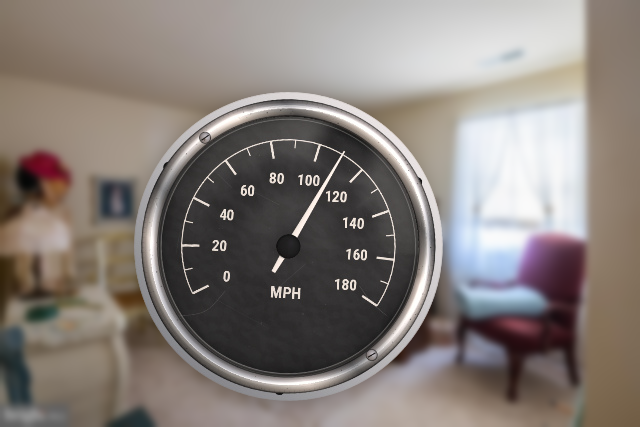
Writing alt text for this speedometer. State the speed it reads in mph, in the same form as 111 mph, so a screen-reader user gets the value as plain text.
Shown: 110 mph
